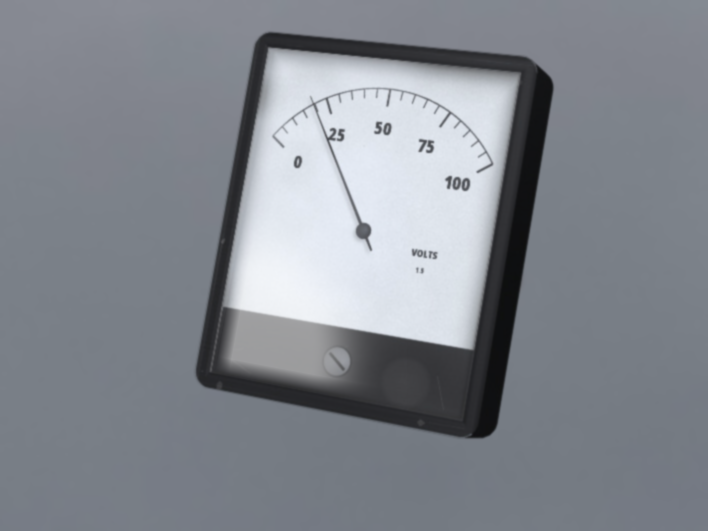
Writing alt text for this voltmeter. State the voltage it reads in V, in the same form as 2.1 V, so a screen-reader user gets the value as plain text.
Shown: 20 V
